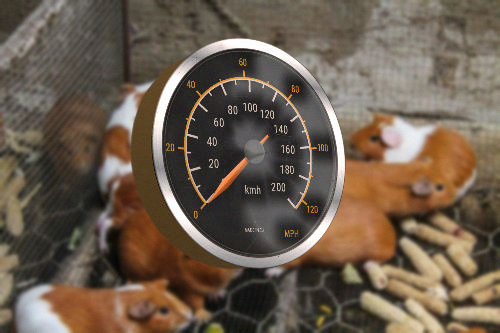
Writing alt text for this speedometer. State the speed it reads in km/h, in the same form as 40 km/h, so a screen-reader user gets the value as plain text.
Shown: 0 km/h
